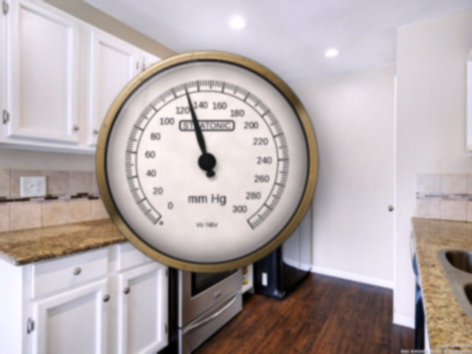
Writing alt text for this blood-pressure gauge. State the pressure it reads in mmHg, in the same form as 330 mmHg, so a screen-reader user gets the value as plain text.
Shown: 130 mmHg
